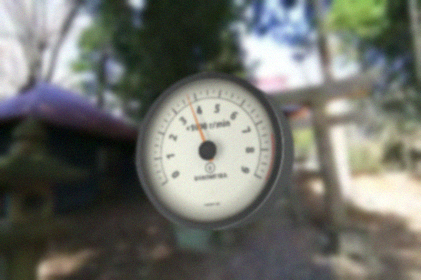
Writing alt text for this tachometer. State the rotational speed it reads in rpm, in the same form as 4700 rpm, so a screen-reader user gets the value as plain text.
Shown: 3750 rpm
